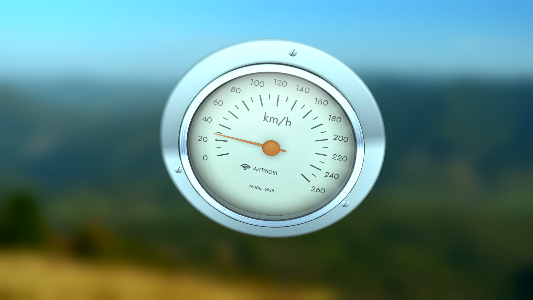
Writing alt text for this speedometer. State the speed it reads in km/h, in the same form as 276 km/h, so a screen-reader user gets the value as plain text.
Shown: 30 km/h
